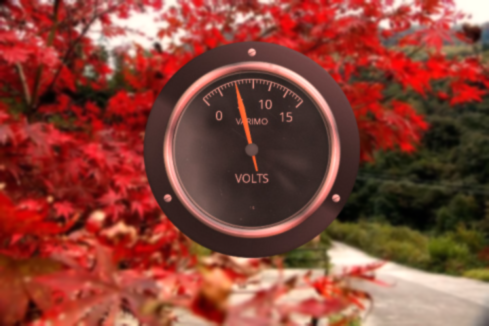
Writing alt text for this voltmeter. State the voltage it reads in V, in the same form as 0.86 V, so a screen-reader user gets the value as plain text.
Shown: 5 V
